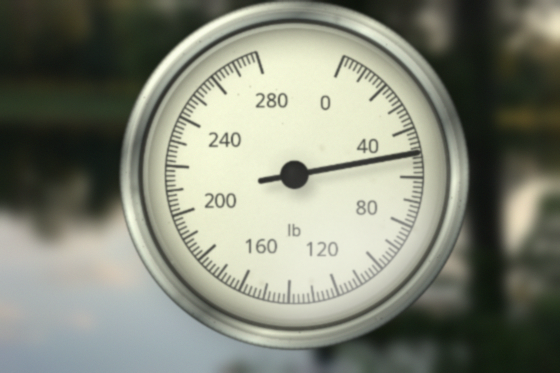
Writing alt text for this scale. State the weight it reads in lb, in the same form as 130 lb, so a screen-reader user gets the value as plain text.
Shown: 50 lb
